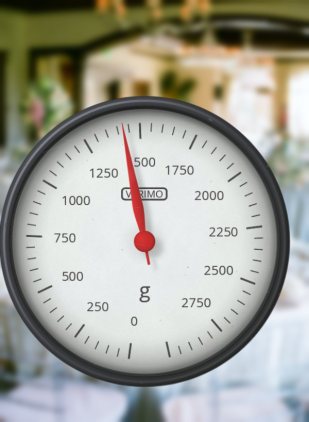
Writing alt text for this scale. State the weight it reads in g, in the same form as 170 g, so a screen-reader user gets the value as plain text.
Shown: 1425 g
